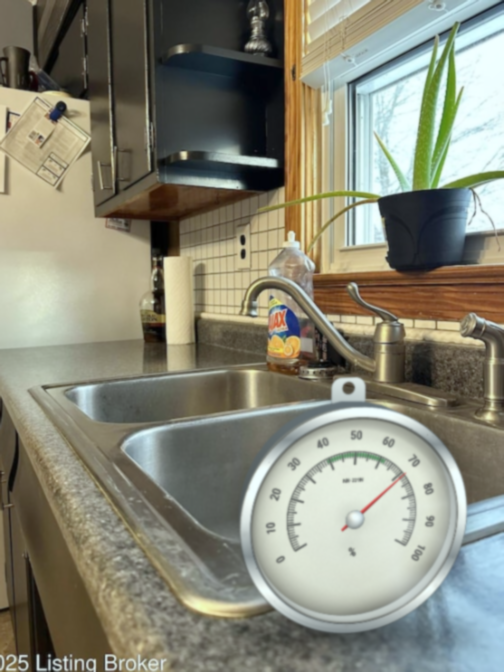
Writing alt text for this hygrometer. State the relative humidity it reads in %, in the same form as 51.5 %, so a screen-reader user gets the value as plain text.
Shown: 70 %
